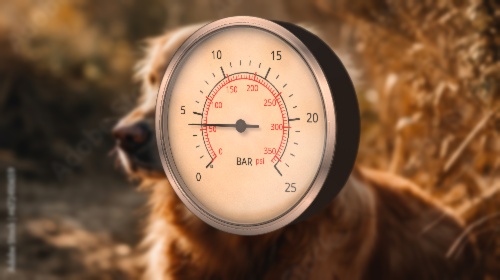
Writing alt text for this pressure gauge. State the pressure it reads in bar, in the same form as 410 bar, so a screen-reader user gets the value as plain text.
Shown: 4 bar
